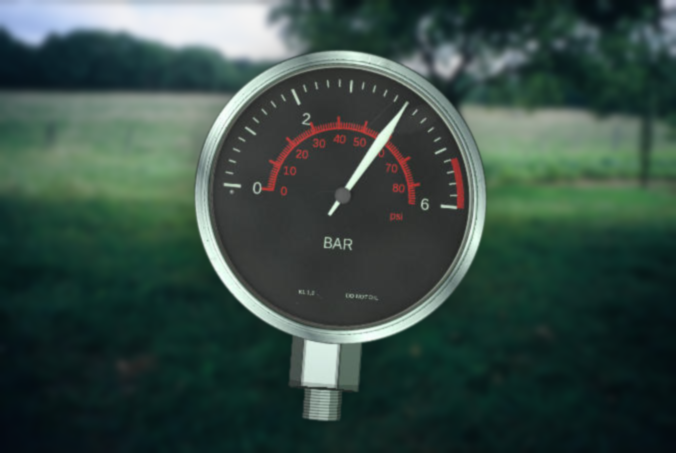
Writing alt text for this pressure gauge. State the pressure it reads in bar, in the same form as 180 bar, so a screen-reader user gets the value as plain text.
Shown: 4 bar
